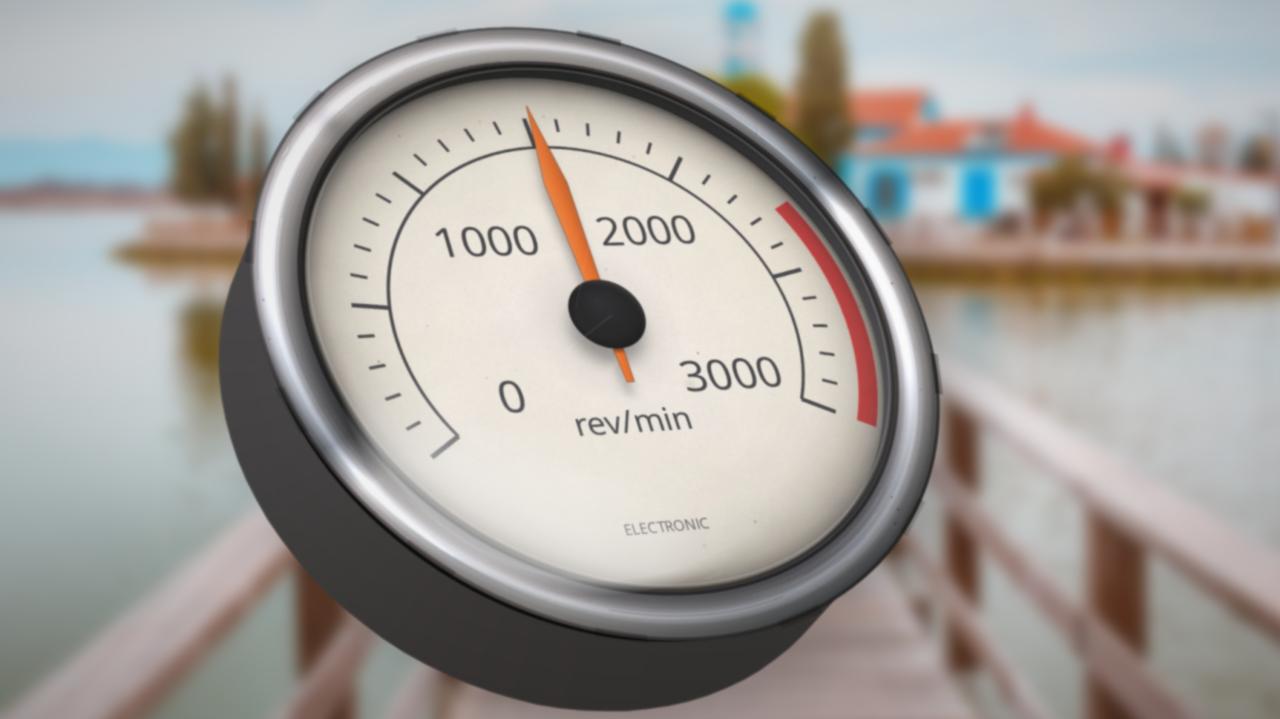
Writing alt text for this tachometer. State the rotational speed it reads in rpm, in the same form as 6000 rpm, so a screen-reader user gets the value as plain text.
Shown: 1500 rpm
